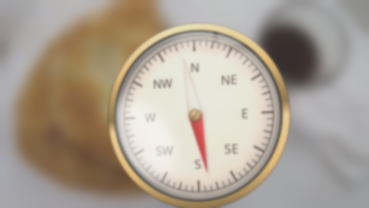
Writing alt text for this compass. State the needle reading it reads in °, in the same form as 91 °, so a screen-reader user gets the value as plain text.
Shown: 170 °
